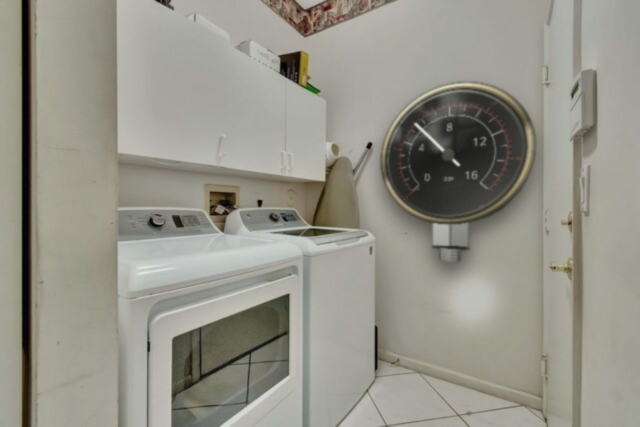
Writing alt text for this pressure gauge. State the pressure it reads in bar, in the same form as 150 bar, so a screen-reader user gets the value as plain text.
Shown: 5.5 bar
